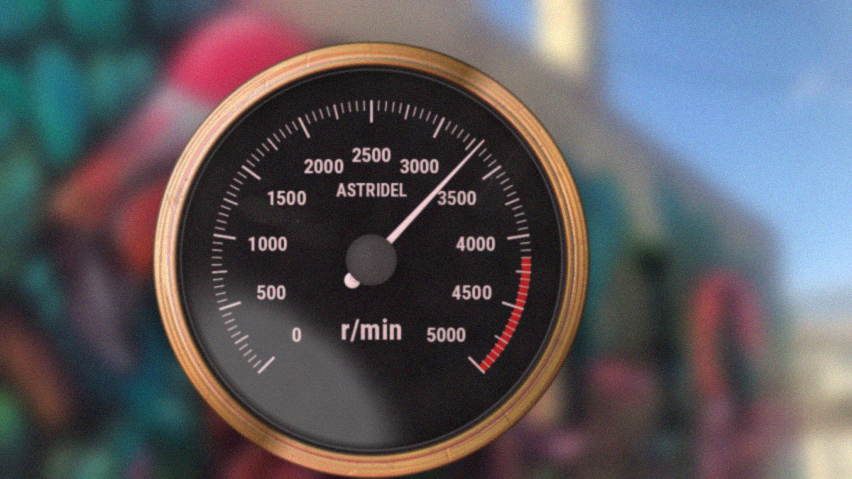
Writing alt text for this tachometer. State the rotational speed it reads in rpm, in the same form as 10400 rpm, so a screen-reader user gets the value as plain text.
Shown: 3300 rpm
